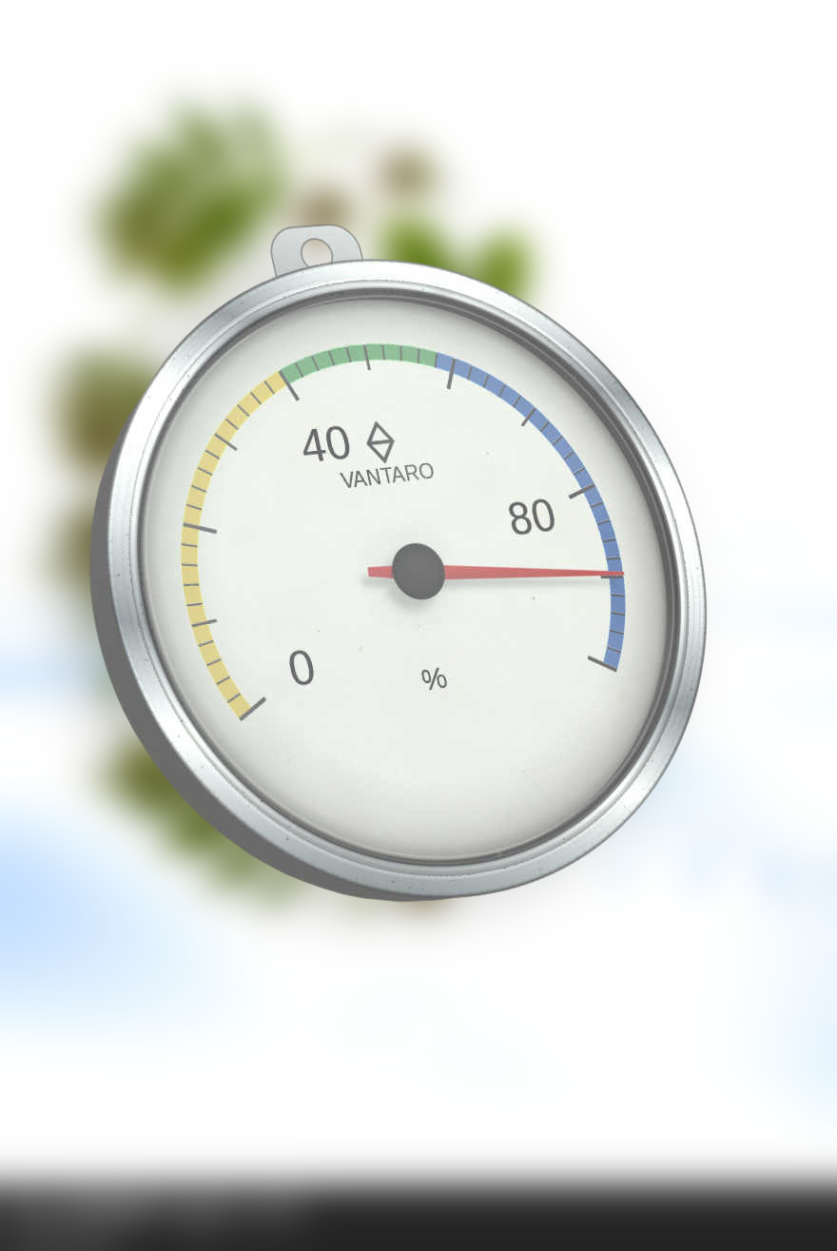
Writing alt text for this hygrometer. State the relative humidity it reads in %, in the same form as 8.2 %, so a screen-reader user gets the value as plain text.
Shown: 90 %
